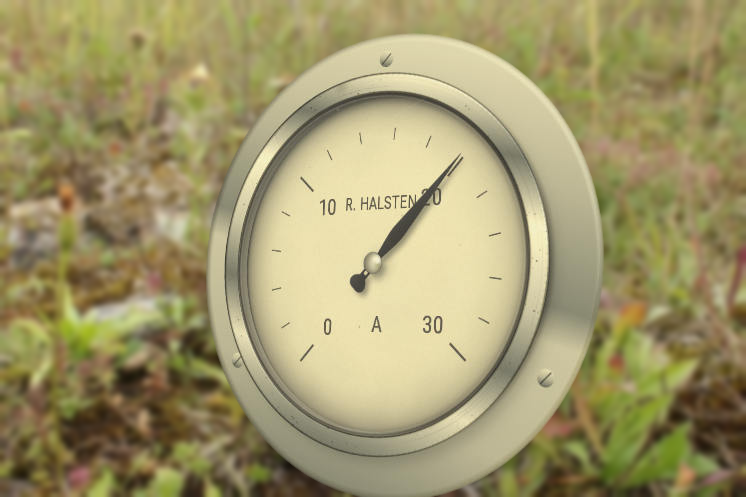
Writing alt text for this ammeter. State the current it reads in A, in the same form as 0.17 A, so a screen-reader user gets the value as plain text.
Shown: 20 A
